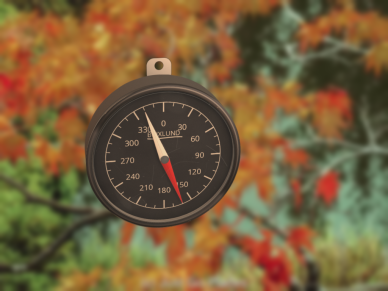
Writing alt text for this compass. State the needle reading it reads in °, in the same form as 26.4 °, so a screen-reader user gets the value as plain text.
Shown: 160 °
